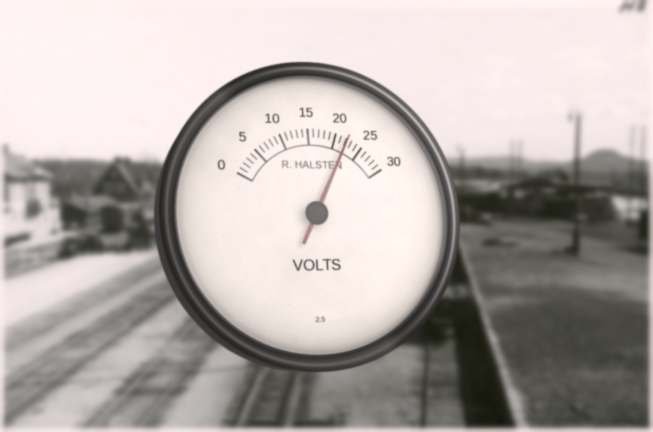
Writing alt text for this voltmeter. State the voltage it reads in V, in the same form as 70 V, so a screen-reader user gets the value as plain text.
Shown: 22 V
